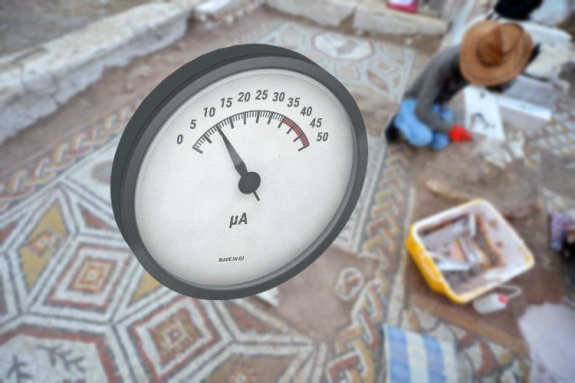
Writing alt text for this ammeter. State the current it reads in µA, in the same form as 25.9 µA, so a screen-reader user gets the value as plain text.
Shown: 10 µA
